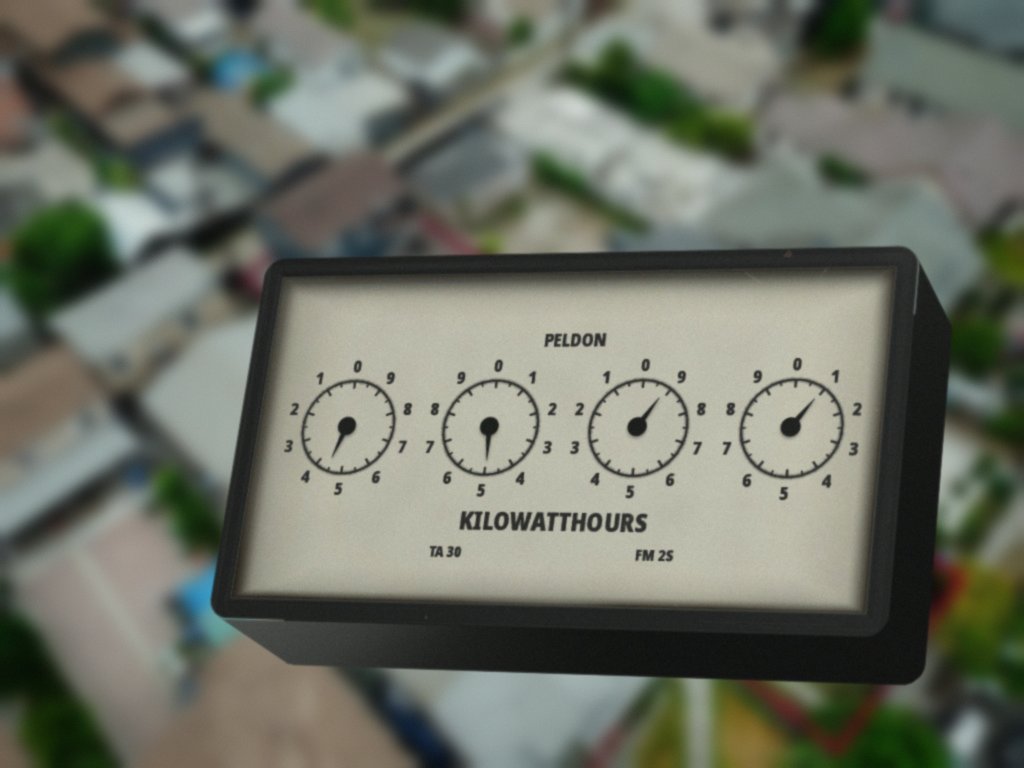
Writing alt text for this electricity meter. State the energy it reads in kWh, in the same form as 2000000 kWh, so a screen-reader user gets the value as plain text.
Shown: 4491 kWh
